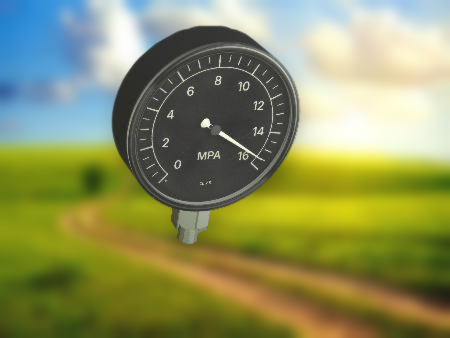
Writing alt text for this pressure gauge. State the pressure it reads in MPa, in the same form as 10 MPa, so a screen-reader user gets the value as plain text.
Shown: 15.5 MPa
